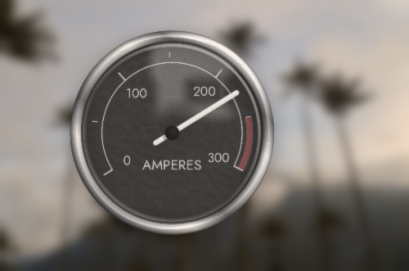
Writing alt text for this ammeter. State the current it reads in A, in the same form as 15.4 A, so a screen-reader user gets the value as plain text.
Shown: 225 A
